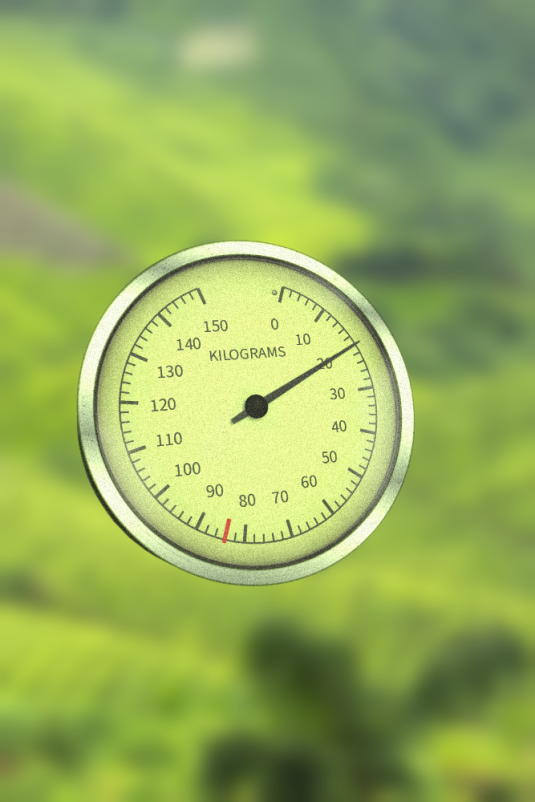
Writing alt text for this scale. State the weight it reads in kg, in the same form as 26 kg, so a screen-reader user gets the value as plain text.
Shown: 20 kg
